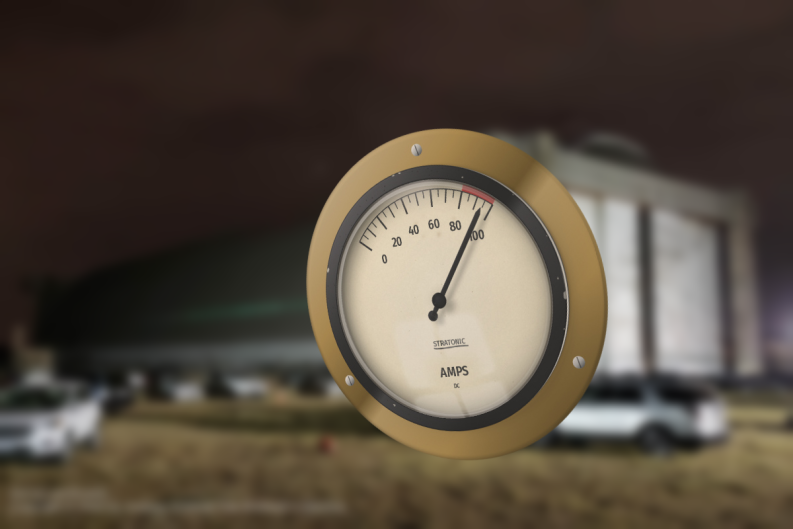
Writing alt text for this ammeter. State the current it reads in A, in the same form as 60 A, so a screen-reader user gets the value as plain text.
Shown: 95 A
